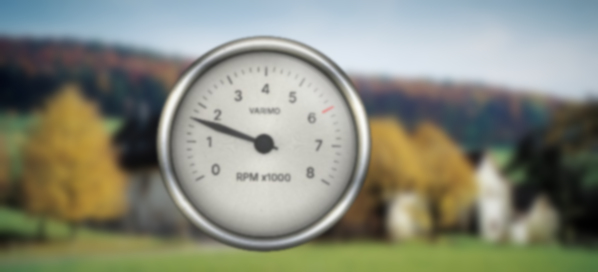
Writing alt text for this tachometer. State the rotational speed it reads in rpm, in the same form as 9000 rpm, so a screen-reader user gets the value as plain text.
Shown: 1600 rpm
